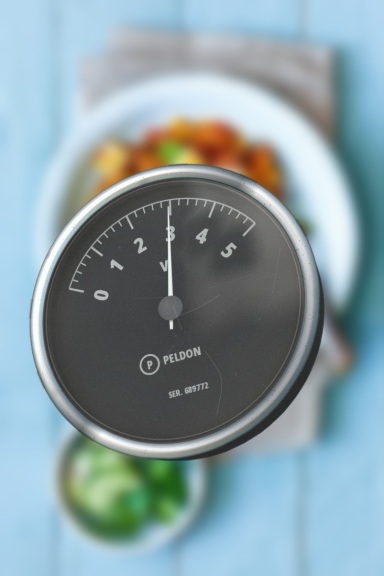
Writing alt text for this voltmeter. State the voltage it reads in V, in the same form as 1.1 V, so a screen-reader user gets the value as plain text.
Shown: 3 V
